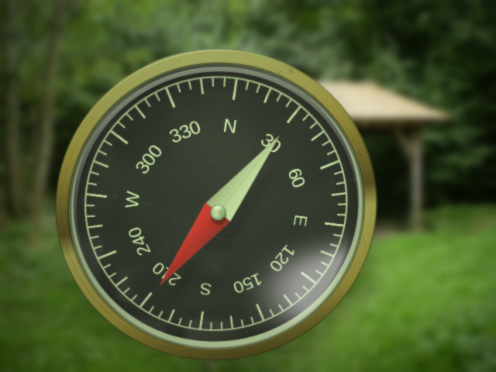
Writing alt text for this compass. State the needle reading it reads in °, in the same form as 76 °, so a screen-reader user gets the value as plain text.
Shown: 210 °
